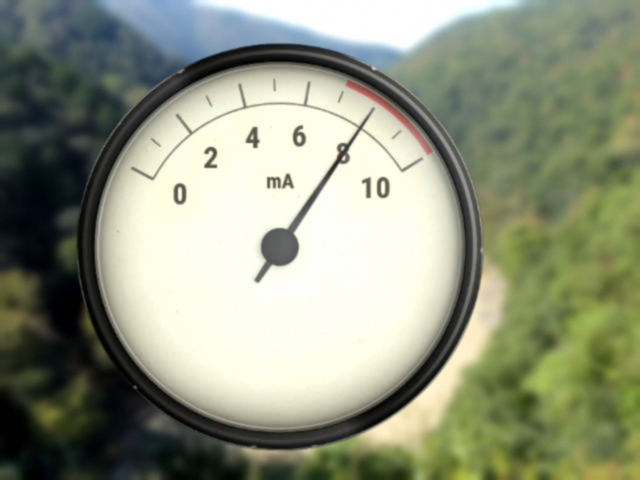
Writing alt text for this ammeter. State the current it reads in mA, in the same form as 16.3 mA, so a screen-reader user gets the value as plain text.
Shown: 8 mA
